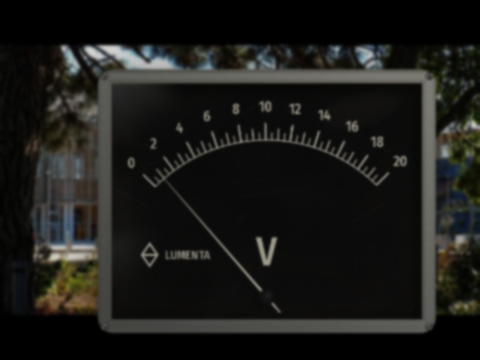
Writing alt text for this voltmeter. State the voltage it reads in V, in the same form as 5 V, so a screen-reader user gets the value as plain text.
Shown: 1 V
